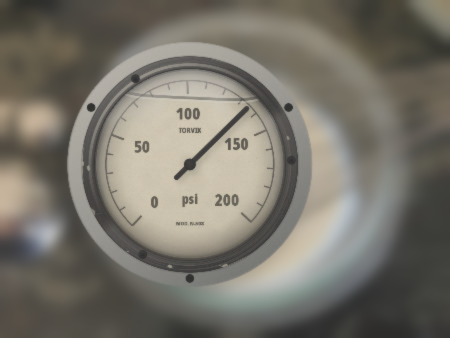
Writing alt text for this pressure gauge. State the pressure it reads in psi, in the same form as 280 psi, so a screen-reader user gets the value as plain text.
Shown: 135 psi
